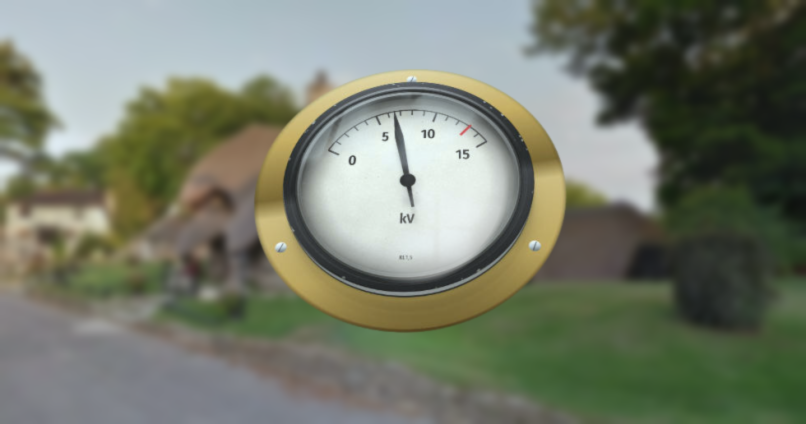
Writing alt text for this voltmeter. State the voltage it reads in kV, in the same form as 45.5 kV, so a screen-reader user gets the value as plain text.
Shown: 6.5 kV
